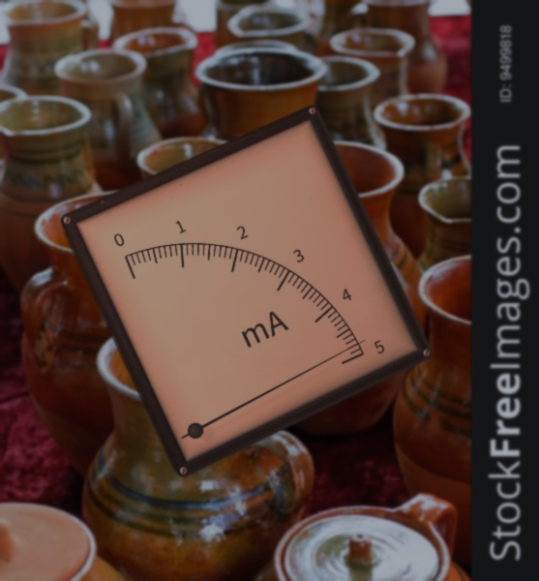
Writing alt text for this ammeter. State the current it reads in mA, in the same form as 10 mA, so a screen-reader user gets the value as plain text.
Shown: 4.8 mA
